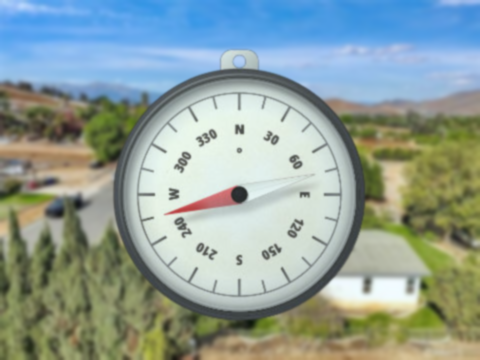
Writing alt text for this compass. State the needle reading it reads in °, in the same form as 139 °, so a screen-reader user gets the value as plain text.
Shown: 255 °
